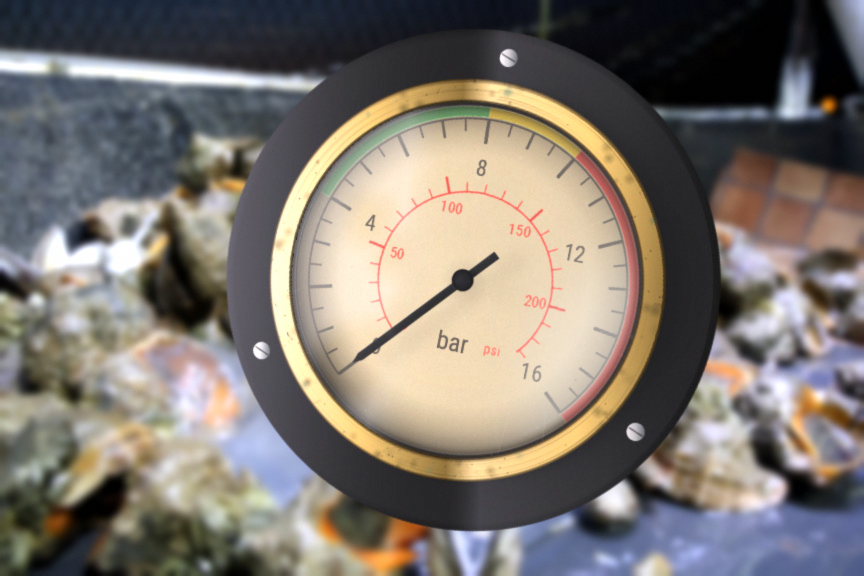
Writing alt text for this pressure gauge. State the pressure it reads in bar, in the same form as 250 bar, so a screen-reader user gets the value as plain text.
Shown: 0 bar
